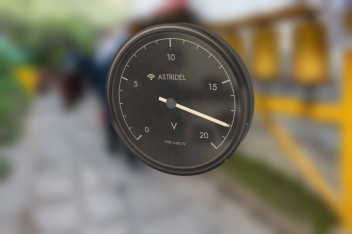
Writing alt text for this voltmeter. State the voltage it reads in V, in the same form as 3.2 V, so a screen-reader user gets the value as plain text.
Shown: 18 V
